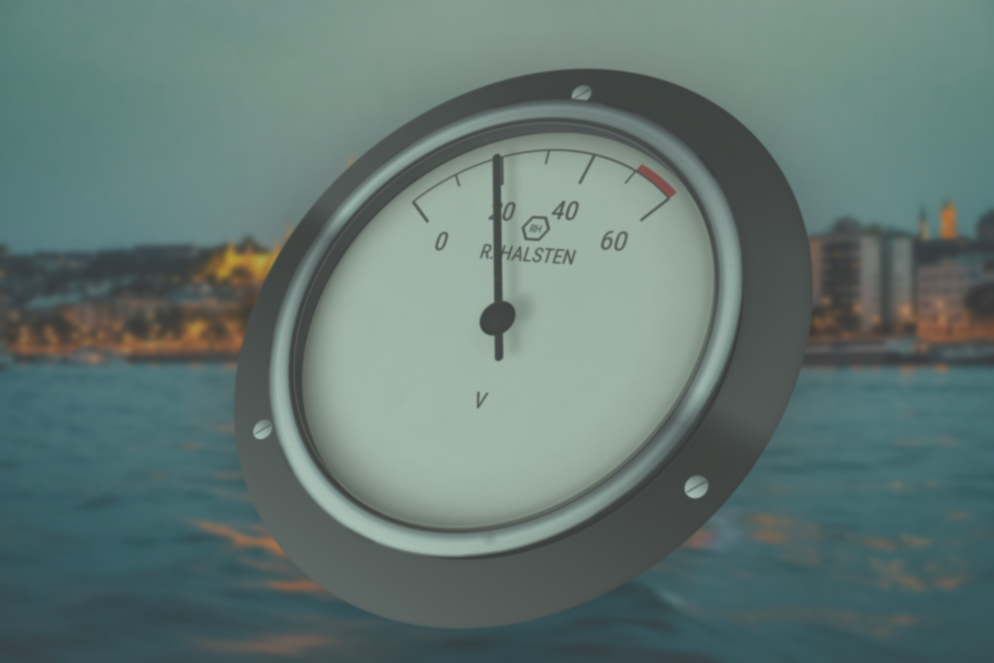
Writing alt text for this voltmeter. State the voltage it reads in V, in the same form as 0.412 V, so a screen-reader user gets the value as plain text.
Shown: 20 V
